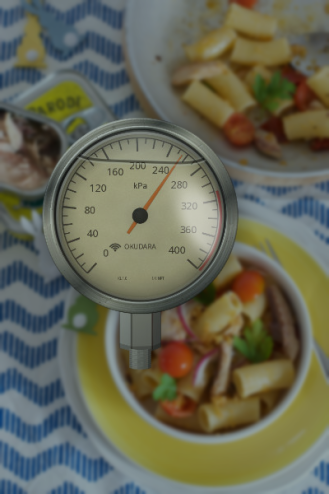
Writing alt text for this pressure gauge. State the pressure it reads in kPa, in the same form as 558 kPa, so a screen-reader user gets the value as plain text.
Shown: 255 kPa
